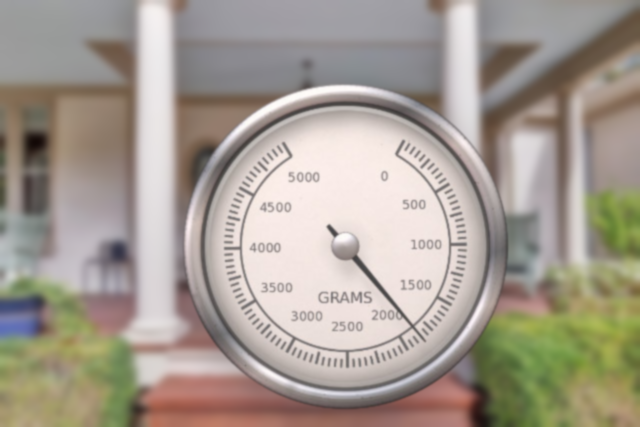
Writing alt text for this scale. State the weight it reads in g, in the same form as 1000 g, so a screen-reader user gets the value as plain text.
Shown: 1850 g
